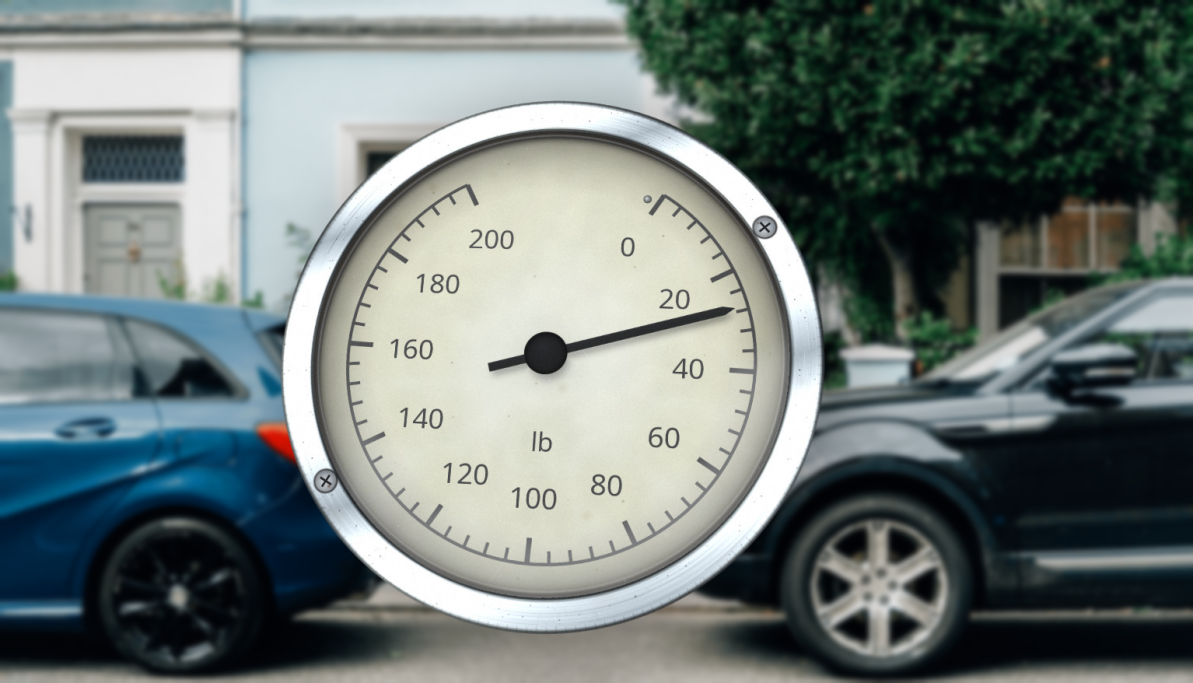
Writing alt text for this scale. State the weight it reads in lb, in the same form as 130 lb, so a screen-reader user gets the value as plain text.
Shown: 28 lb
